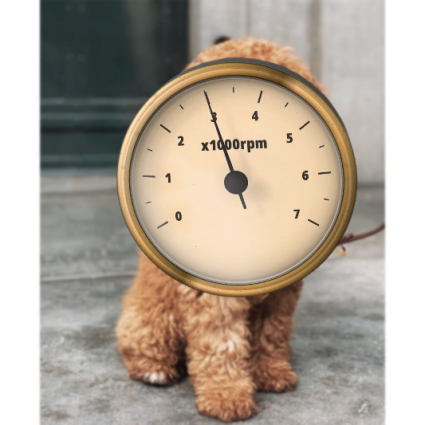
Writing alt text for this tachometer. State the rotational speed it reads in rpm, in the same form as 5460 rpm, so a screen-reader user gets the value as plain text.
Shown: 3000 rpm
